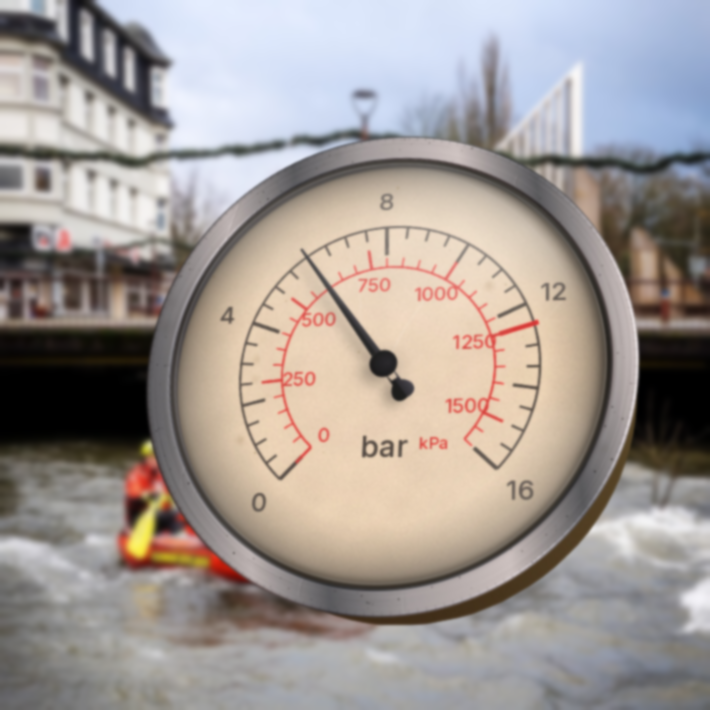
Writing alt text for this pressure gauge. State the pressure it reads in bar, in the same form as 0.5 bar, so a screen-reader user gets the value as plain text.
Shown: 6 bar
